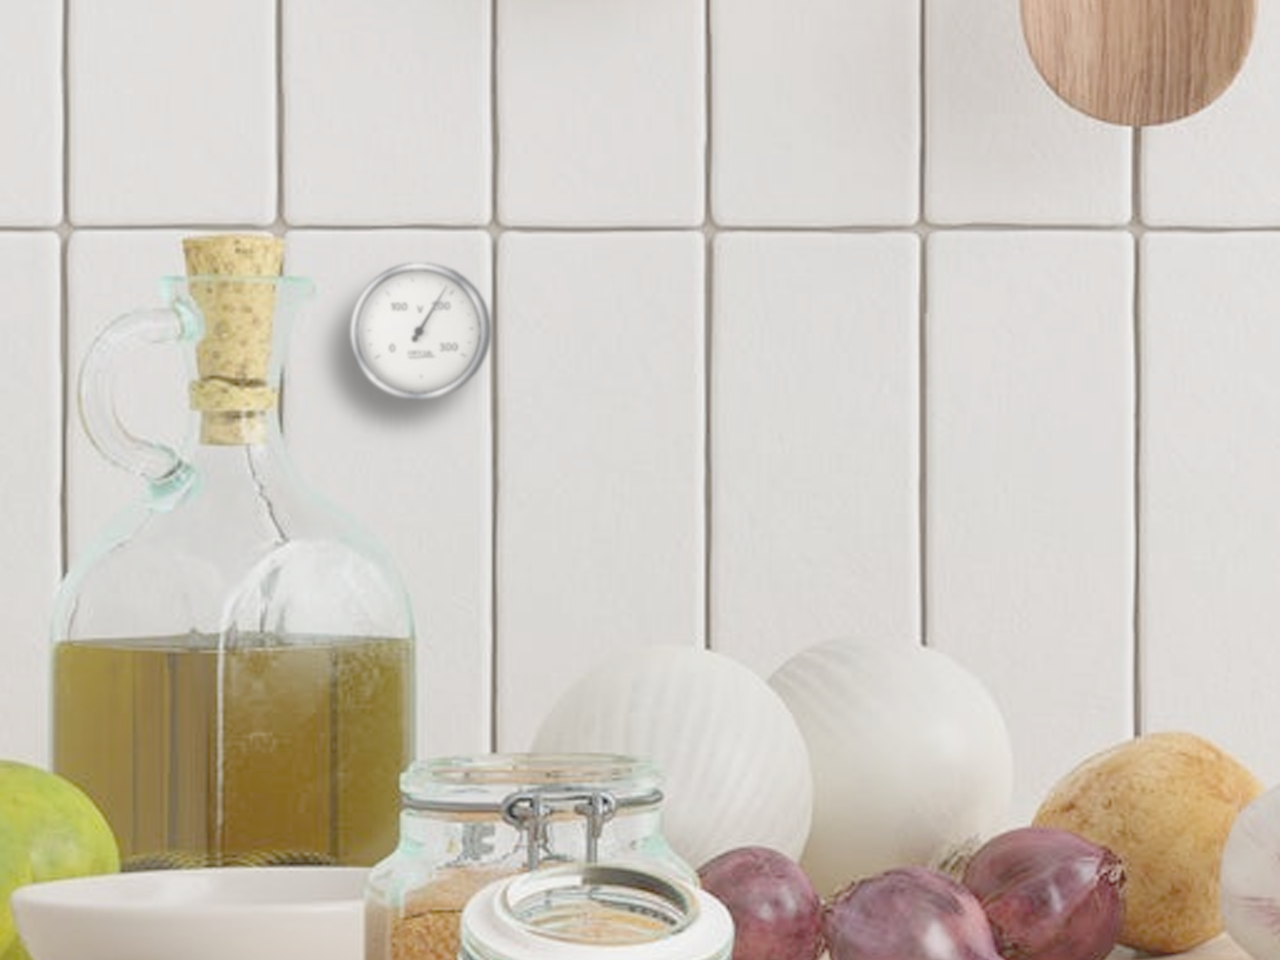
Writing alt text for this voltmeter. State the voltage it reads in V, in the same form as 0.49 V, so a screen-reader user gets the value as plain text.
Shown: 190 V
